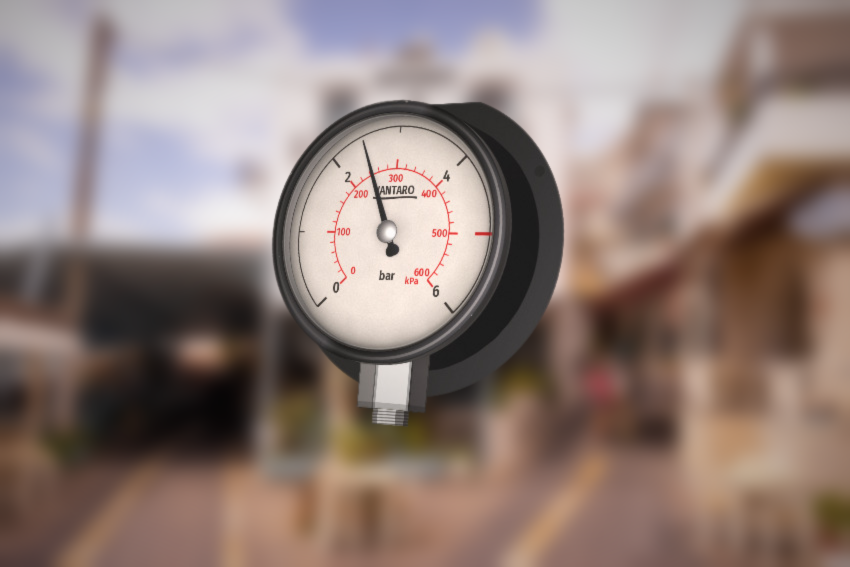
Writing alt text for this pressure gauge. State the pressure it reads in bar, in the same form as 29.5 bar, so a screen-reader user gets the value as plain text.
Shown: 2.5 bar
